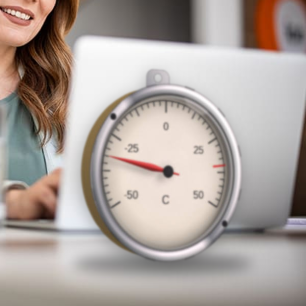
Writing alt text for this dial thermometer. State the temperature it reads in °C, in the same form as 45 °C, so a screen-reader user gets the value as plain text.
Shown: -32.5 °C
